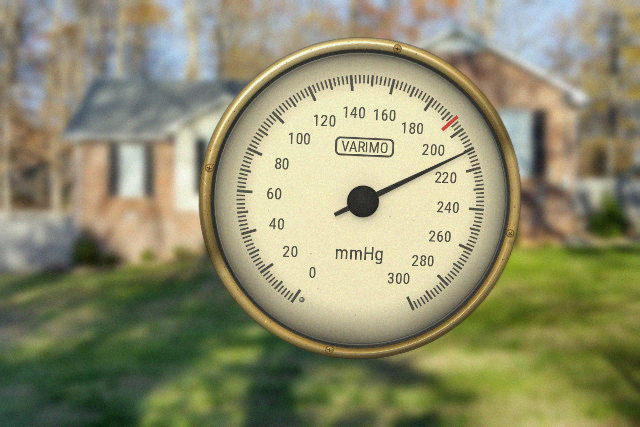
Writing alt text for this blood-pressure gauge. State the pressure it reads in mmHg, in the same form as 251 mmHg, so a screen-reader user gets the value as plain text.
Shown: 210 mmHg
